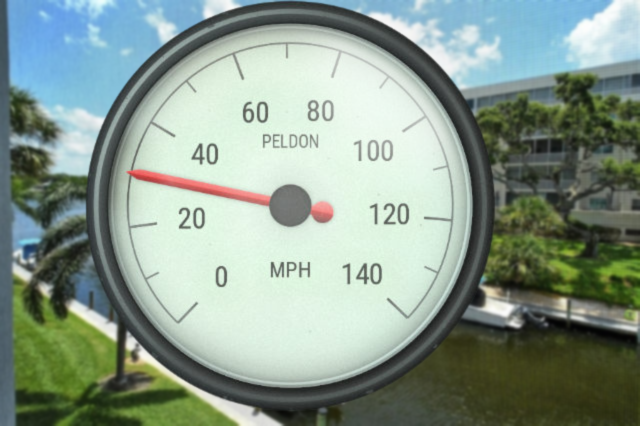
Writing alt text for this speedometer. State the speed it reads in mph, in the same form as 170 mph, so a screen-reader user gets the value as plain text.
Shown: 30 mph
